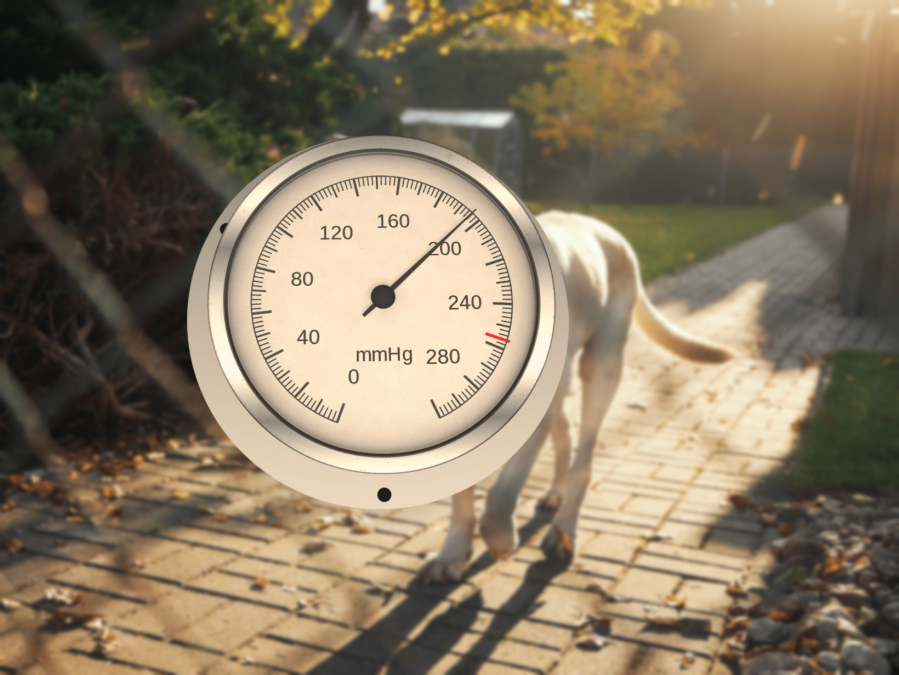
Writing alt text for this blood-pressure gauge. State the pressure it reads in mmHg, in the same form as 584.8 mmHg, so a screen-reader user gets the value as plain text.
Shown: 196 mmHg
